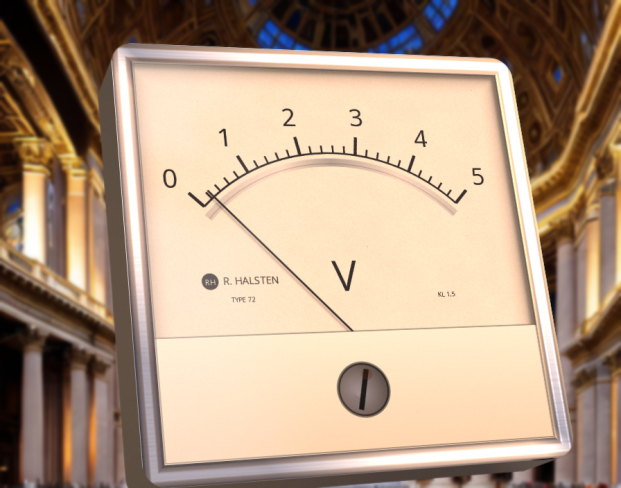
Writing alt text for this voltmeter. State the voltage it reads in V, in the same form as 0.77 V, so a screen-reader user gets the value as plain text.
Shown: 0.2 V
